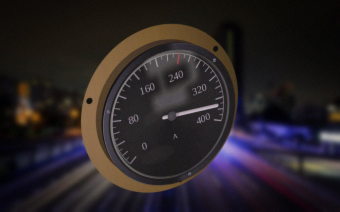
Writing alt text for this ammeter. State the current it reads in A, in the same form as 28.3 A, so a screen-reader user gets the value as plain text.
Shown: 370 A
